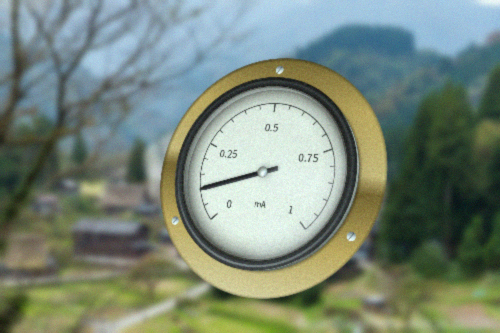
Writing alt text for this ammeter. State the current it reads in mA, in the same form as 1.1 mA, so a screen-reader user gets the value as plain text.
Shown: 0.1 mA
